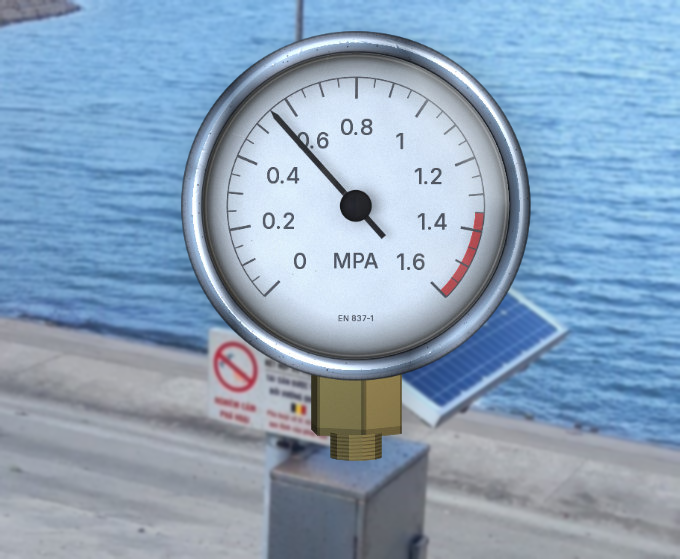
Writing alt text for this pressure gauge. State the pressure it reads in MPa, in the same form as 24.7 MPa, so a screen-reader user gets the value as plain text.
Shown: 0.55 MPa
